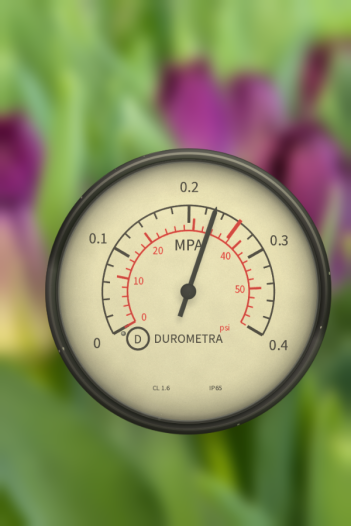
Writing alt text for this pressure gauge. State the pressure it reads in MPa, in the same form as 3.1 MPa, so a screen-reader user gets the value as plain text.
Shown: 0.23 MPa
